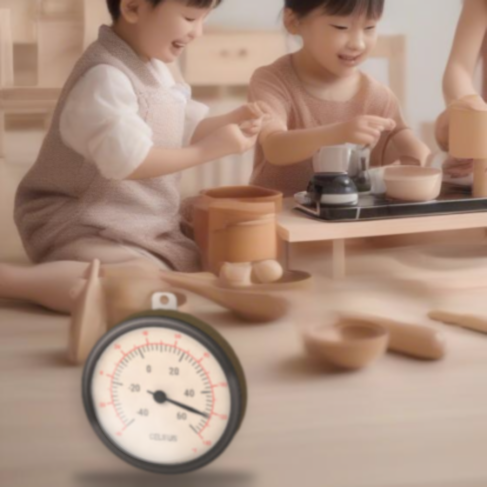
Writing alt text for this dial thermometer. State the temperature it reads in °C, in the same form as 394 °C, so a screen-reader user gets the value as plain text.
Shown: 50 °C
